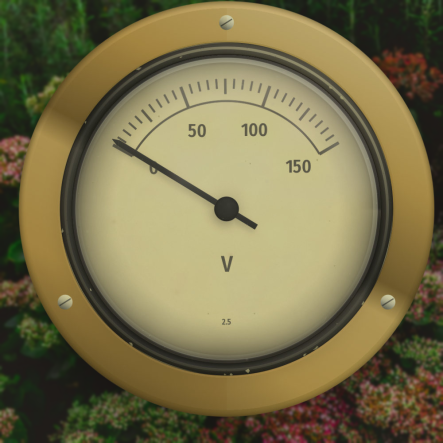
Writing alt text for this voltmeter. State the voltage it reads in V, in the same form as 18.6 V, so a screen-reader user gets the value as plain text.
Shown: 2.5 V
